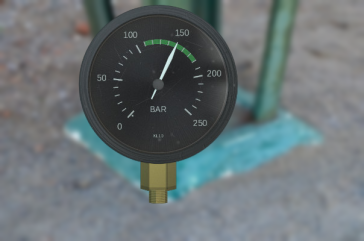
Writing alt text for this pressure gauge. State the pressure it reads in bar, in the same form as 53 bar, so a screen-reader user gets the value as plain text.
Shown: 150 bar
